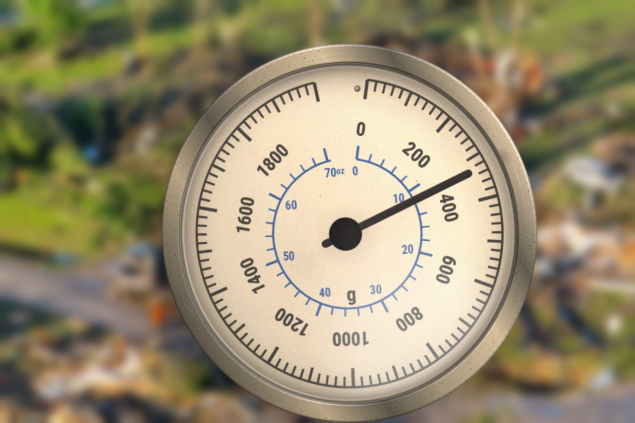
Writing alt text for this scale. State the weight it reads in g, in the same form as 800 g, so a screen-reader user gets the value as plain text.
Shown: 330 g
